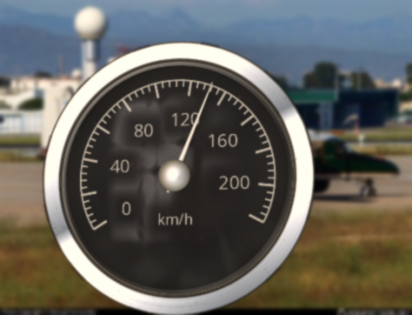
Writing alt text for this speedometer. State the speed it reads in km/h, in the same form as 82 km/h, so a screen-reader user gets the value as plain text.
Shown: 132 km/h
